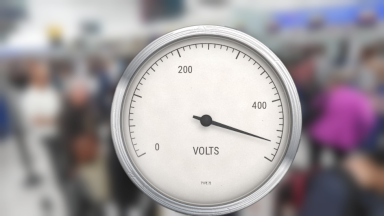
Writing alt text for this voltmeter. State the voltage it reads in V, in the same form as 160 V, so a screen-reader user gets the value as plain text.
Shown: 470 V
